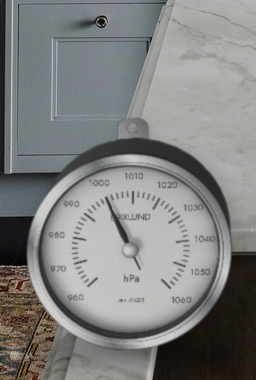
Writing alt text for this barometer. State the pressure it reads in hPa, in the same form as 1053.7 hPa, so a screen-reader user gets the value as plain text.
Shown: 1000 hPa
